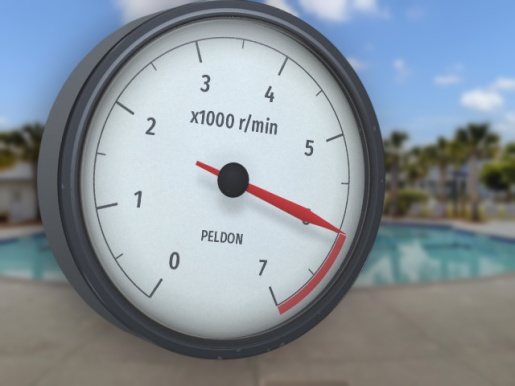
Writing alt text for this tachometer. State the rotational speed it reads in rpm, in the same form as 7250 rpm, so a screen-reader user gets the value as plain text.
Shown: 6000 rpm
